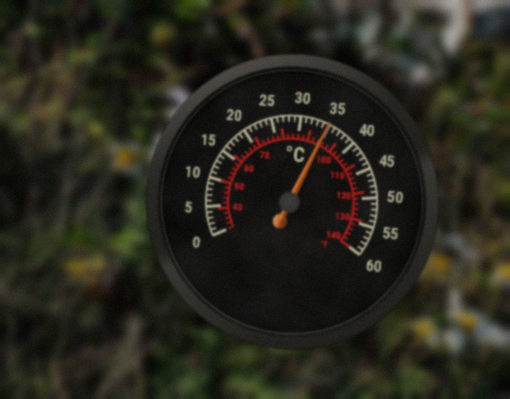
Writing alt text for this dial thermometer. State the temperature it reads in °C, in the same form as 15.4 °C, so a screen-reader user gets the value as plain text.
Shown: 35 °C
